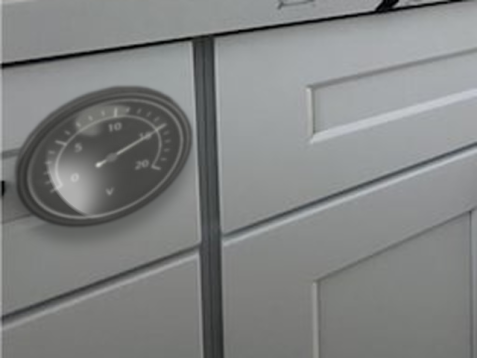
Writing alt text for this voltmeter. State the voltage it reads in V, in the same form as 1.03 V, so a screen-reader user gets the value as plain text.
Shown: 15 V
